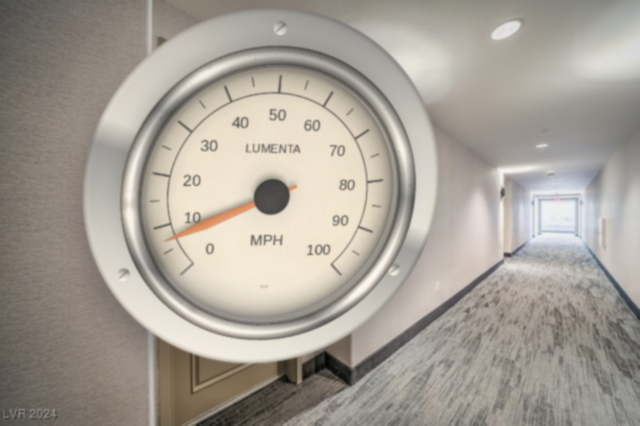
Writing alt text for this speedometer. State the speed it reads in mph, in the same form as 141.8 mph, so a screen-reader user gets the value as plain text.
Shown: 7.5 mph
